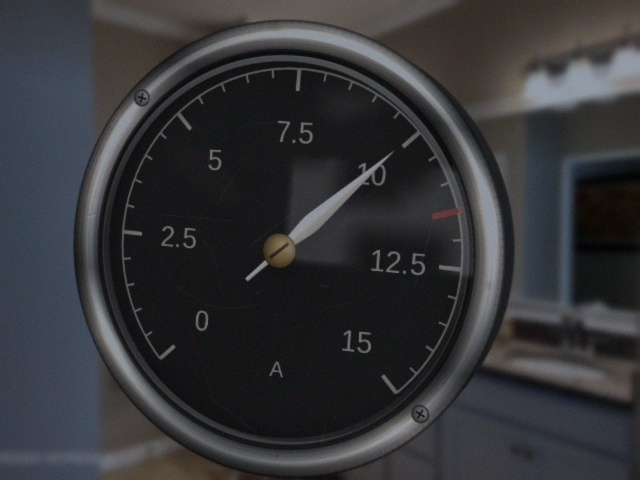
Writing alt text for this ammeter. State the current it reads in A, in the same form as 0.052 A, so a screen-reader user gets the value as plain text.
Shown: 10 A
